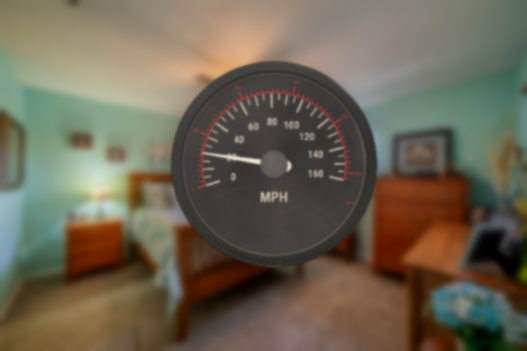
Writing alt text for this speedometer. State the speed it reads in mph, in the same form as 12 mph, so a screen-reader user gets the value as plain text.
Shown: 20 mph
